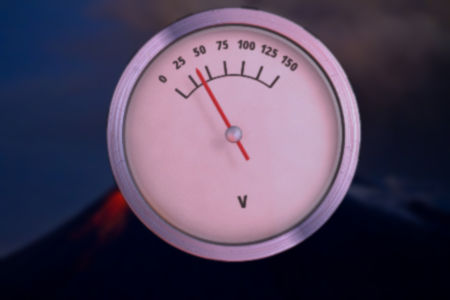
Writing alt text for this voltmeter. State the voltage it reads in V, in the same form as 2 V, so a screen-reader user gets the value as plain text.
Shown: 37.5 V
